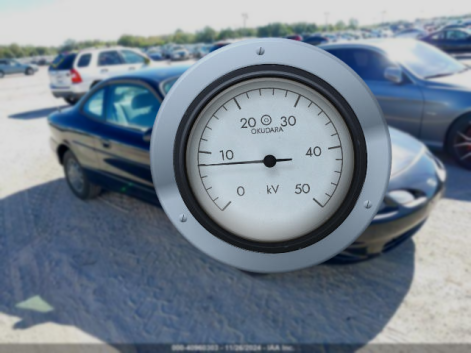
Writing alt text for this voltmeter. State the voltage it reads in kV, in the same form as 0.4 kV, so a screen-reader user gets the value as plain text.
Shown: 8 kV
